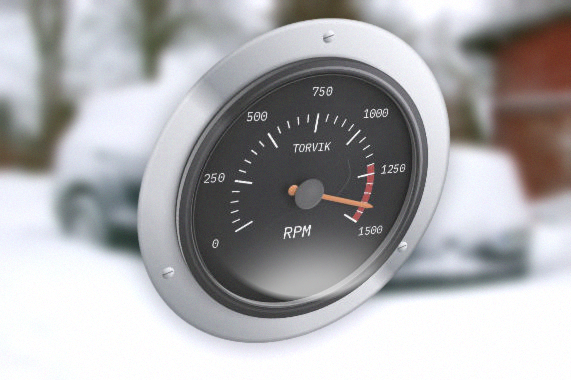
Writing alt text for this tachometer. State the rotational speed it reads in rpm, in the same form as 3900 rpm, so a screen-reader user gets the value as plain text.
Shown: 1400 rpm
